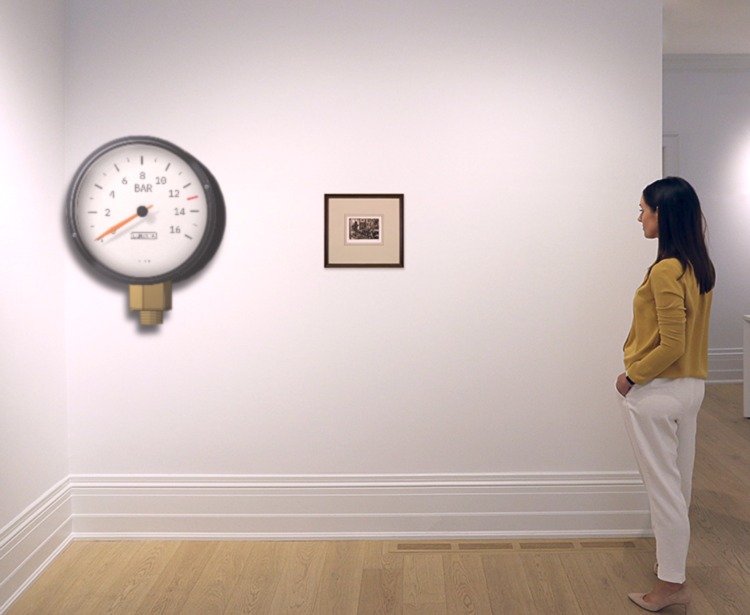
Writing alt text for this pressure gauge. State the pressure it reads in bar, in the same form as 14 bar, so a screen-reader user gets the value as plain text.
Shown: 0 bar
